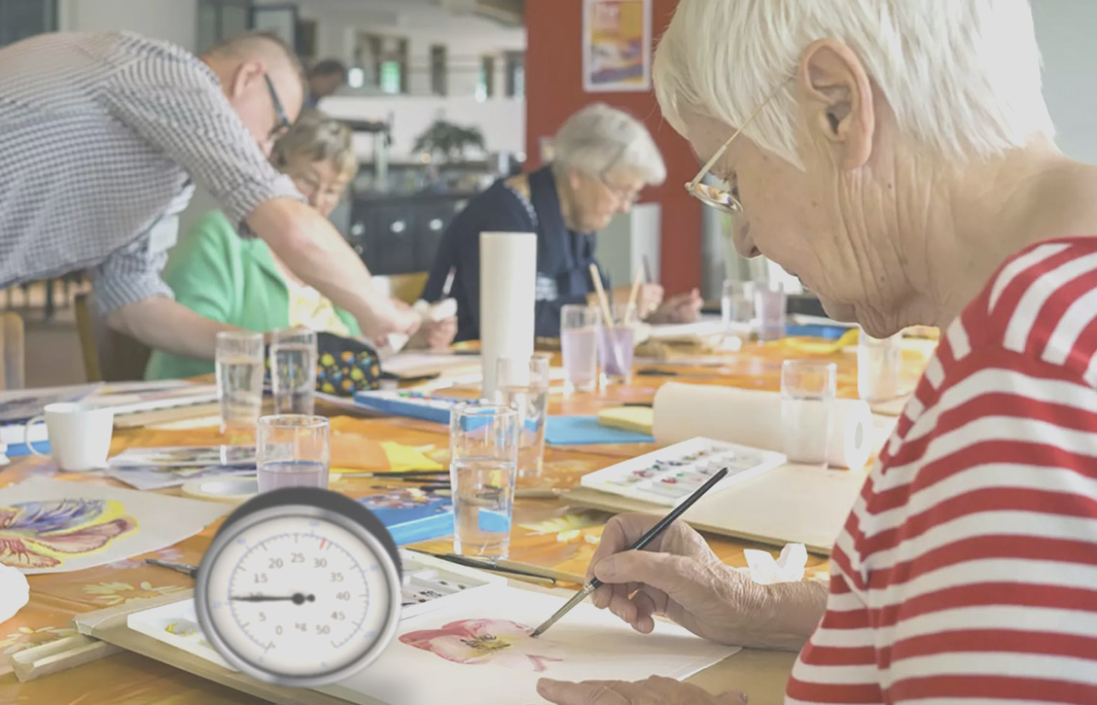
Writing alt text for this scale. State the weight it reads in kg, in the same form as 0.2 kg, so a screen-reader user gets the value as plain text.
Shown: 10 kg
